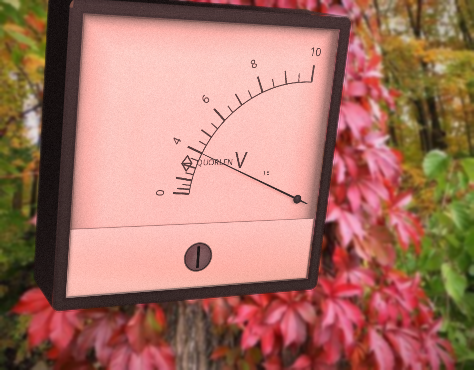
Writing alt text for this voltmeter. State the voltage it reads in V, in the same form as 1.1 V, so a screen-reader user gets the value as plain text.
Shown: 4 V
